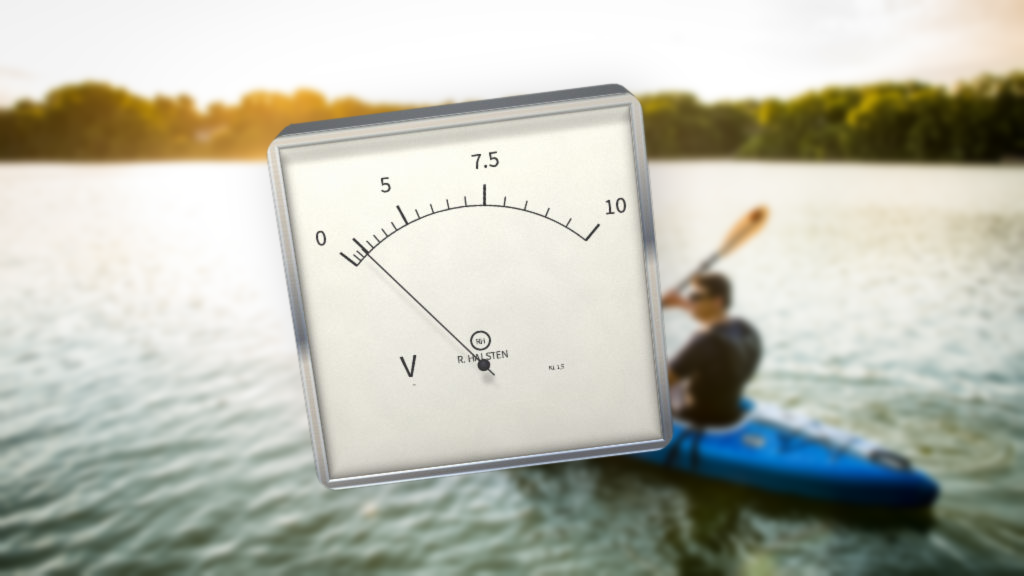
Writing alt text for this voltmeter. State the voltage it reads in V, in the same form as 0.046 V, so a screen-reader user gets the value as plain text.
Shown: 2.5 V
